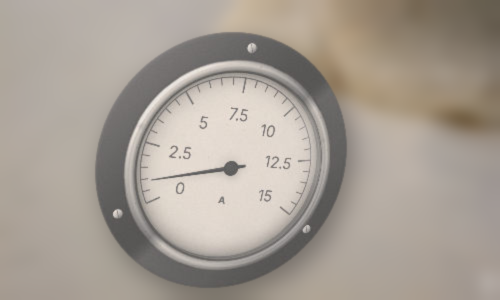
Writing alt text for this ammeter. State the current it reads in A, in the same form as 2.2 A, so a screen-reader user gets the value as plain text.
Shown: 1 A
